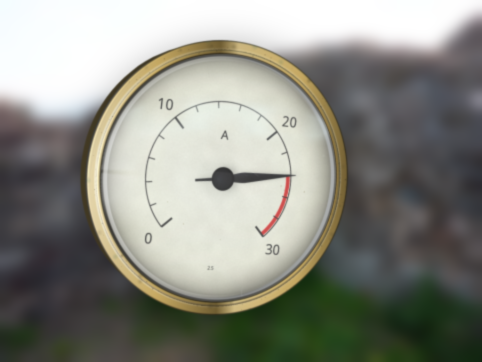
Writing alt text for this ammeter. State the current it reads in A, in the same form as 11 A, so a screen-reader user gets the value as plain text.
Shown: 24 A
